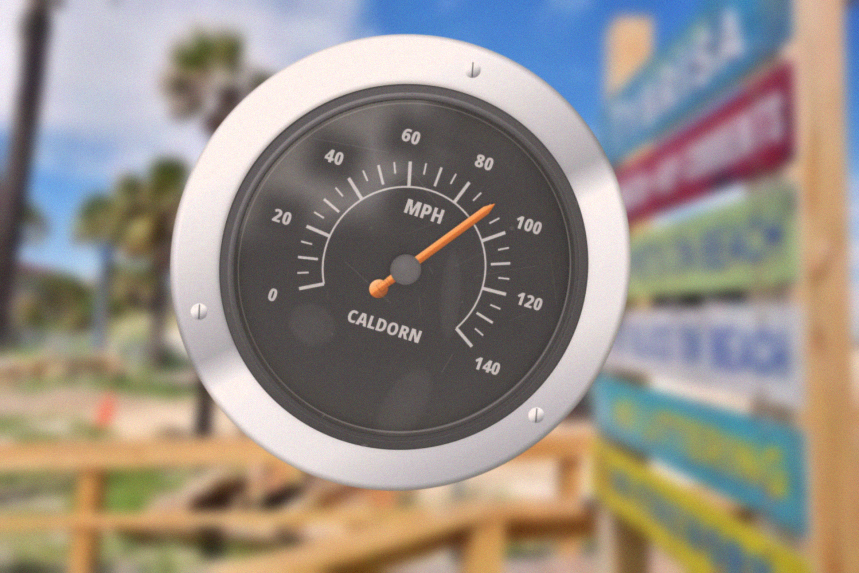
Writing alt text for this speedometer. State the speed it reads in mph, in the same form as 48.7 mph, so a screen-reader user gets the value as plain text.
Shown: 90 mph
